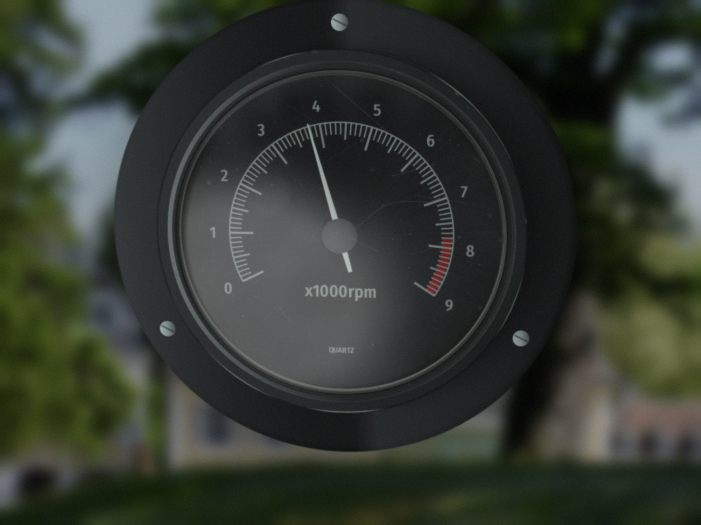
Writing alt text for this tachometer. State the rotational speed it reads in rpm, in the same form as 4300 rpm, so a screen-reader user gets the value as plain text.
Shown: 3800 rpm
